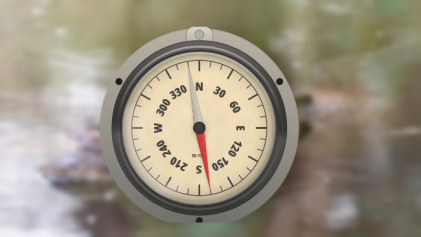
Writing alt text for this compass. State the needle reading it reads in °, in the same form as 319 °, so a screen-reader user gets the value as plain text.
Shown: 170 °
